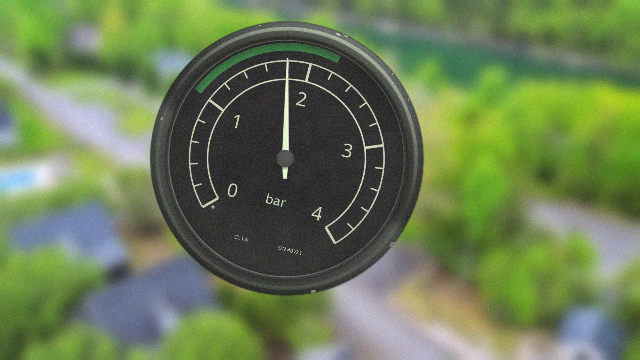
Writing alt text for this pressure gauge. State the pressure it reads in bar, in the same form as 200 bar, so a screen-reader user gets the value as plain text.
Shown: 1.8 bar
